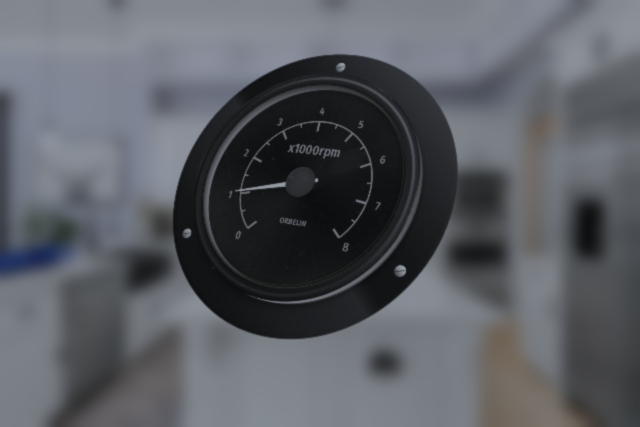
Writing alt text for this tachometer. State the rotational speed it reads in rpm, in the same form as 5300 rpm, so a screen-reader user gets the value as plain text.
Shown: 1000 rpm
